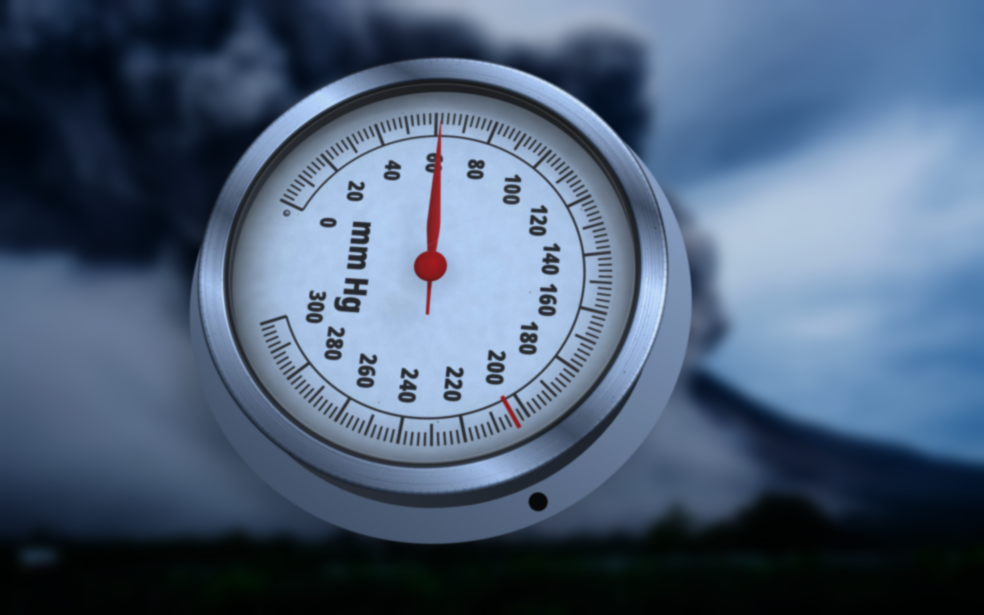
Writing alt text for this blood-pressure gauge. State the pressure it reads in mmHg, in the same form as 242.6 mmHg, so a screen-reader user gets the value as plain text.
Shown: 62 mmHg
